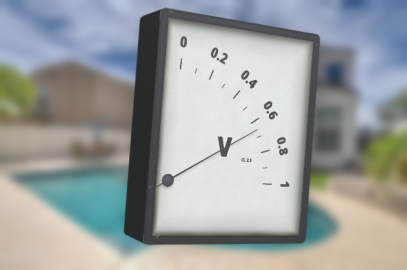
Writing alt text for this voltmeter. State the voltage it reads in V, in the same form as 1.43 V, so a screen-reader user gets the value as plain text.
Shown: 0.65 V
